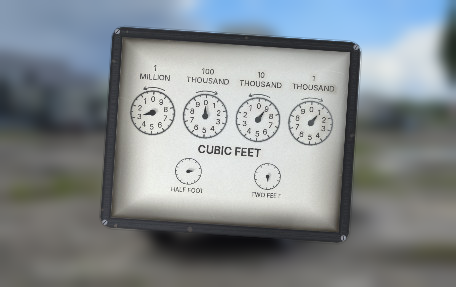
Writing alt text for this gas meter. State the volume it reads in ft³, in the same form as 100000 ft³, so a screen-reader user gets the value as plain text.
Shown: 299100 ft³
